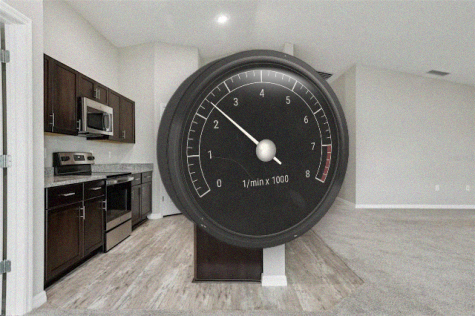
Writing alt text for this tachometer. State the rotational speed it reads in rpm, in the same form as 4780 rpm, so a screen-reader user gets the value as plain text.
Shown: 2400 rpm
